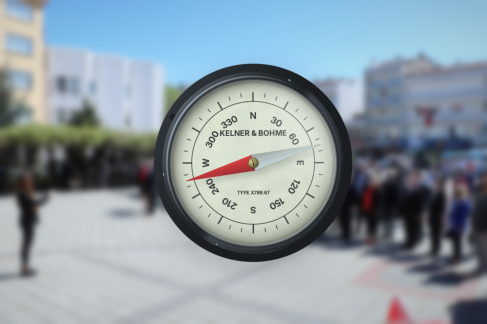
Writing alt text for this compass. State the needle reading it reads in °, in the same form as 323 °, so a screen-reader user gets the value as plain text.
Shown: 255 °
